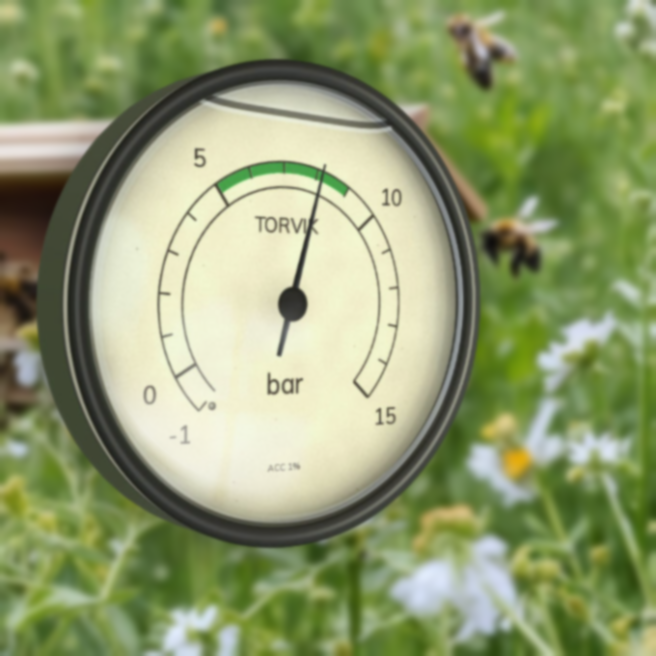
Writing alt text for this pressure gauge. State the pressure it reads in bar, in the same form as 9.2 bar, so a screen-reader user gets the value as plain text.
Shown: 8 bar
